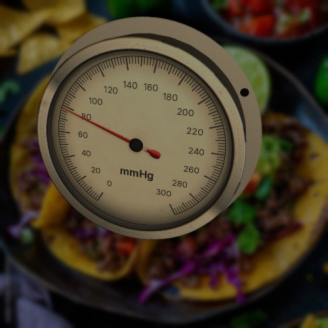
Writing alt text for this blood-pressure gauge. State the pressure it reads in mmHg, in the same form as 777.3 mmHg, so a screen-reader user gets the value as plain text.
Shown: 80 mmHg
